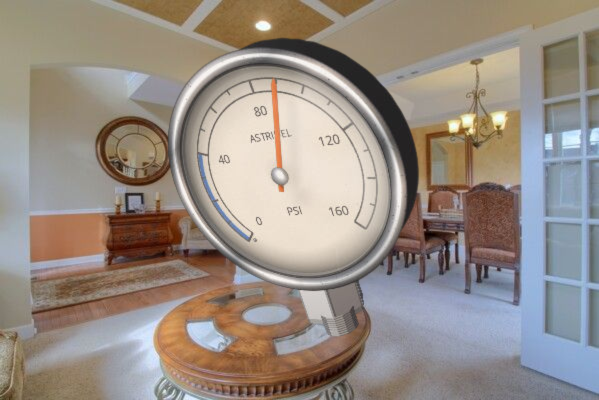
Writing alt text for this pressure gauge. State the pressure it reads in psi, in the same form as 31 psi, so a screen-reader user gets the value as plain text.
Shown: 90 psi
